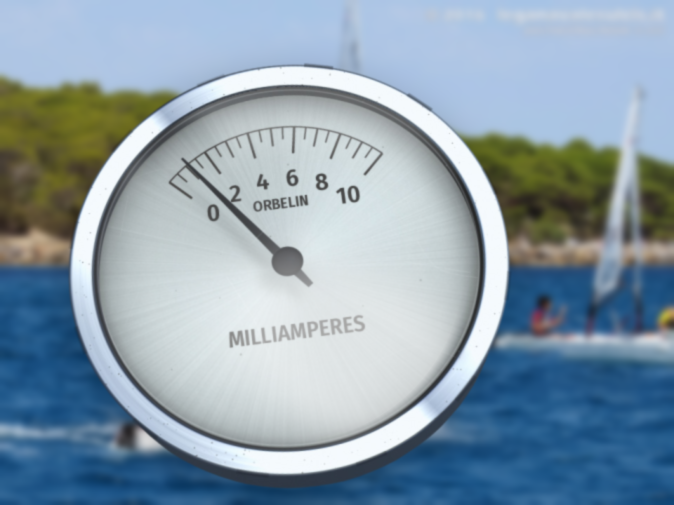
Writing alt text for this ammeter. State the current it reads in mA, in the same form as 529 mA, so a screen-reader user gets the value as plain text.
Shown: 1 mA
